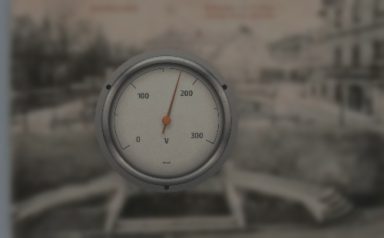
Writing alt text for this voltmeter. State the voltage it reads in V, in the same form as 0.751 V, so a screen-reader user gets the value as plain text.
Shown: 175 V
